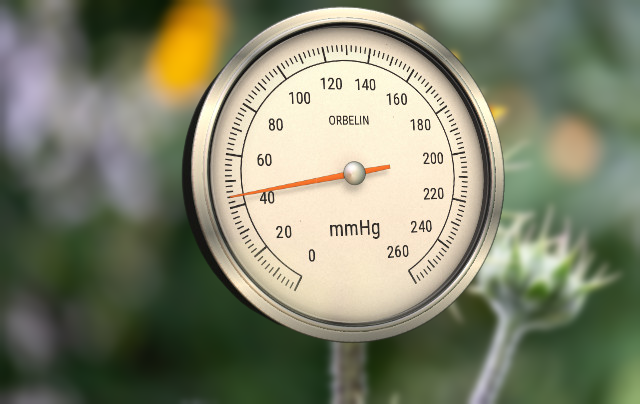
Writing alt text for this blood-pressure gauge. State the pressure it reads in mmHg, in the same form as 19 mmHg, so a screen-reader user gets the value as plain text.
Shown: 44 mmHg
